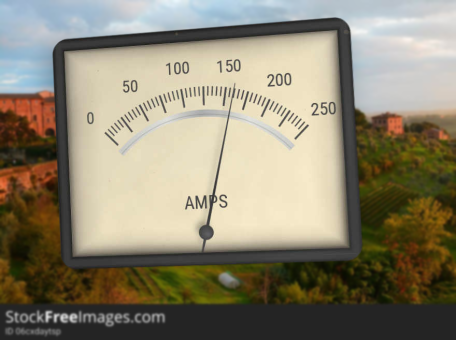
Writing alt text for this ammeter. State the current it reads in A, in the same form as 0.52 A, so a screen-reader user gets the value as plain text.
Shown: 160 A
